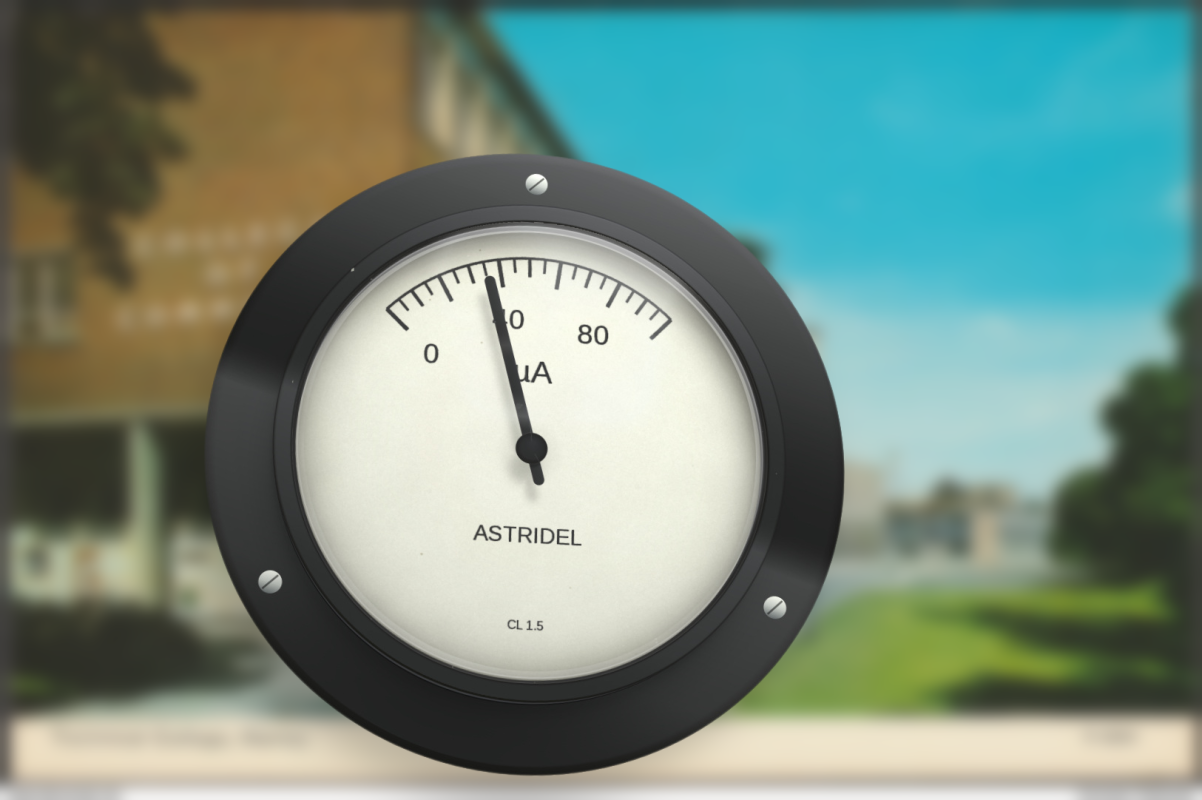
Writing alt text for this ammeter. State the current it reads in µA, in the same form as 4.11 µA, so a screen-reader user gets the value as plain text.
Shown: 35 µA
